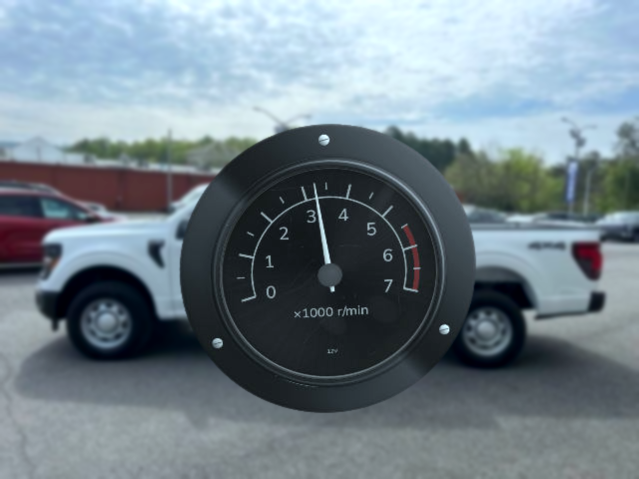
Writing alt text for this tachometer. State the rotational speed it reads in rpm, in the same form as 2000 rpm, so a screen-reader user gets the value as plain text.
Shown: 3250 rpm
